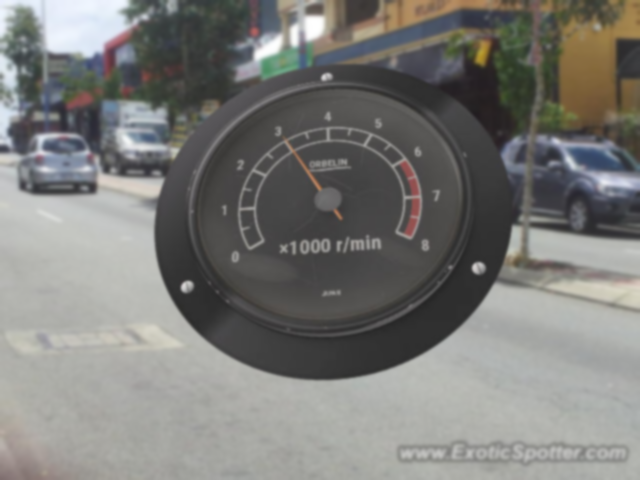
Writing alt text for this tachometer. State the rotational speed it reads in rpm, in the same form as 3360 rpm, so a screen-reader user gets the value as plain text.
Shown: 3000 rpm
